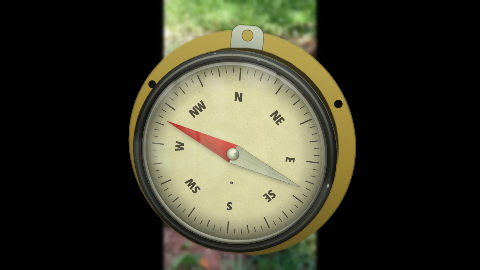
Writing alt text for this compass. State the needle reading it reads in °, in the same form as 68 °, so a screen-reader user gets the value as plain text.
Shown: 290 °
